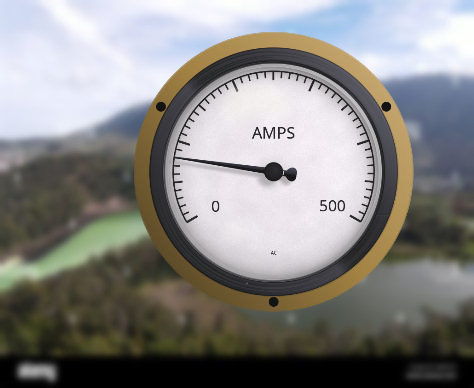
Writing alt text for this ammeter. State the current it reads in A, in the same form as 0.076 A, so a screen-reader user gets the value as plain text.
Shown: 80 A
